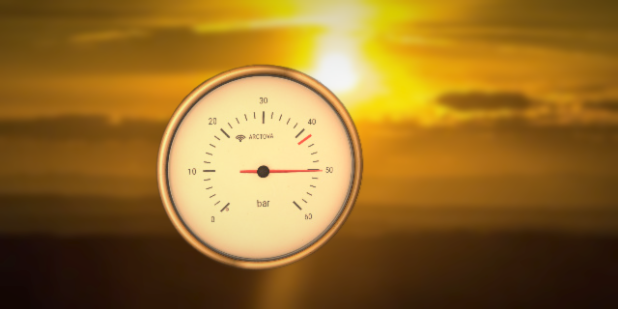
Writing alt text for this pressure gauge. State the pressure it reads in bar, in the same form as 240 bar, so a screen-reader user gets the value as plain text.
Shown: 50 bar
